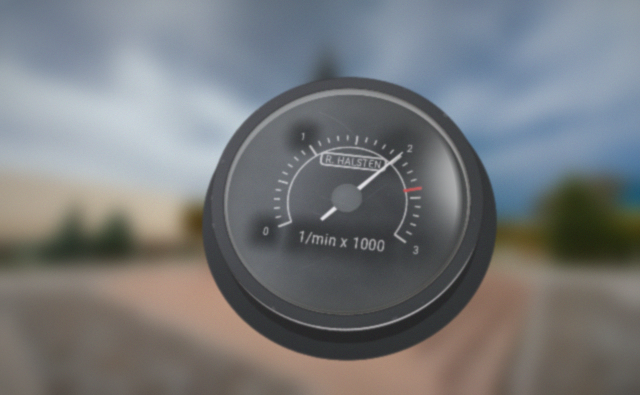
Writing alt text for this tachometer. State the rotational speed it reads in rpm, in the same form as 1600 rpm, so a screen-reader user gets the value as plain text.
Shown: 2000 rpm
